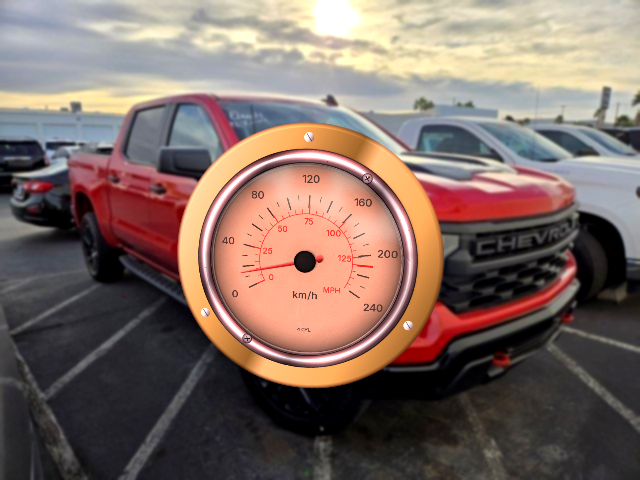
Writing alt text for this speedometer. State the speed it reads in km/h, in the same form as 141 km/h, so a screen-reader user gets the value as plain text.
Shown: 15 km/h
